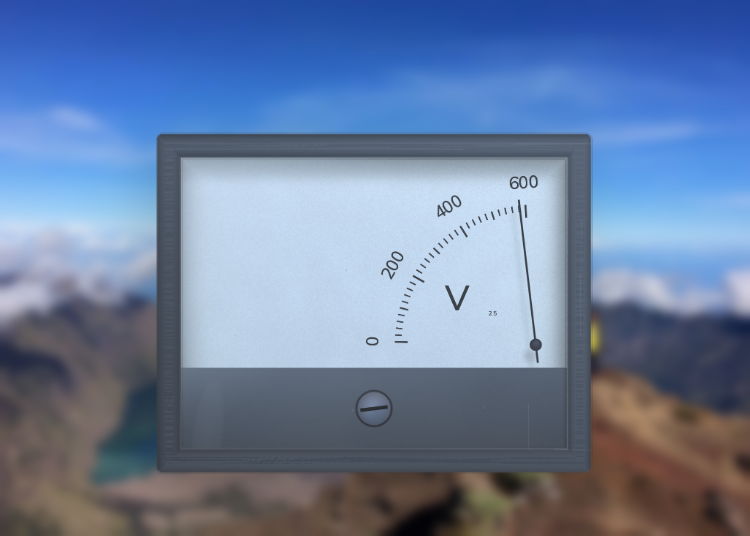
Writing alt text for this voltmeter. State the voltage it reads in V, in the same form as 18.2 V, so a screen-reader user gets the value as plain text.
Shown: 580 V
